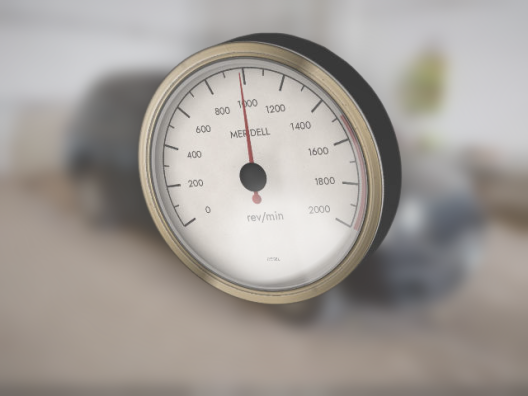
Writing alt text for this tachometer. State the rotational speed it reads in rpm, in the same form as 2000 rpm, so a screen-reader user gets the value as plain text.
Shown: 1000 rpm
